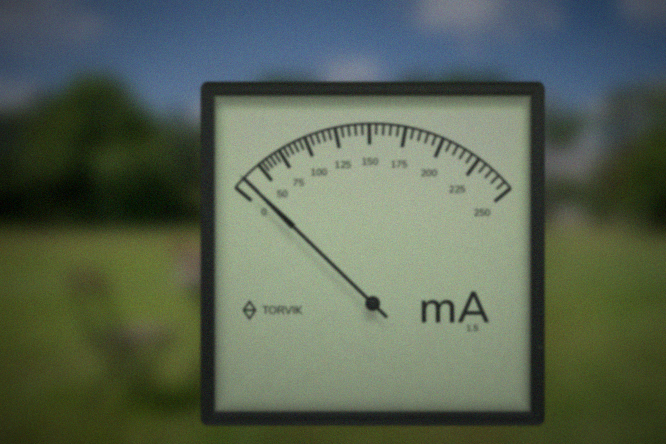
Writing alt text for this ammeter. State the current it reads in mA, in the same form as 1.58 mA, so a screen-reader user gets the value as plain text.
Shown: 25 mA
